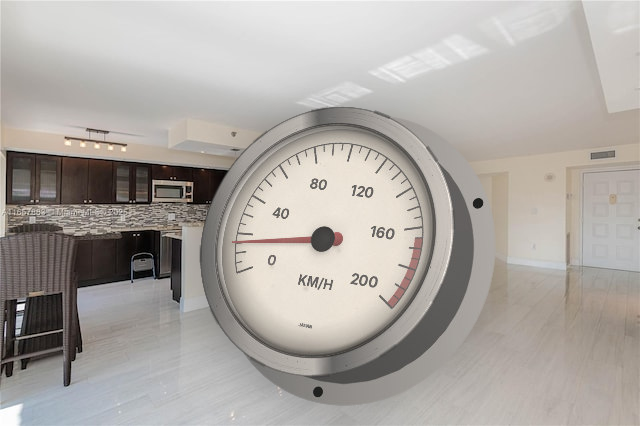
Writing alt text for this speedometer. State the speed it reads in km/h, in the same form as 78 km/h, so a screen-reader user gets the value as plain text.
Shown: 15 km/h
